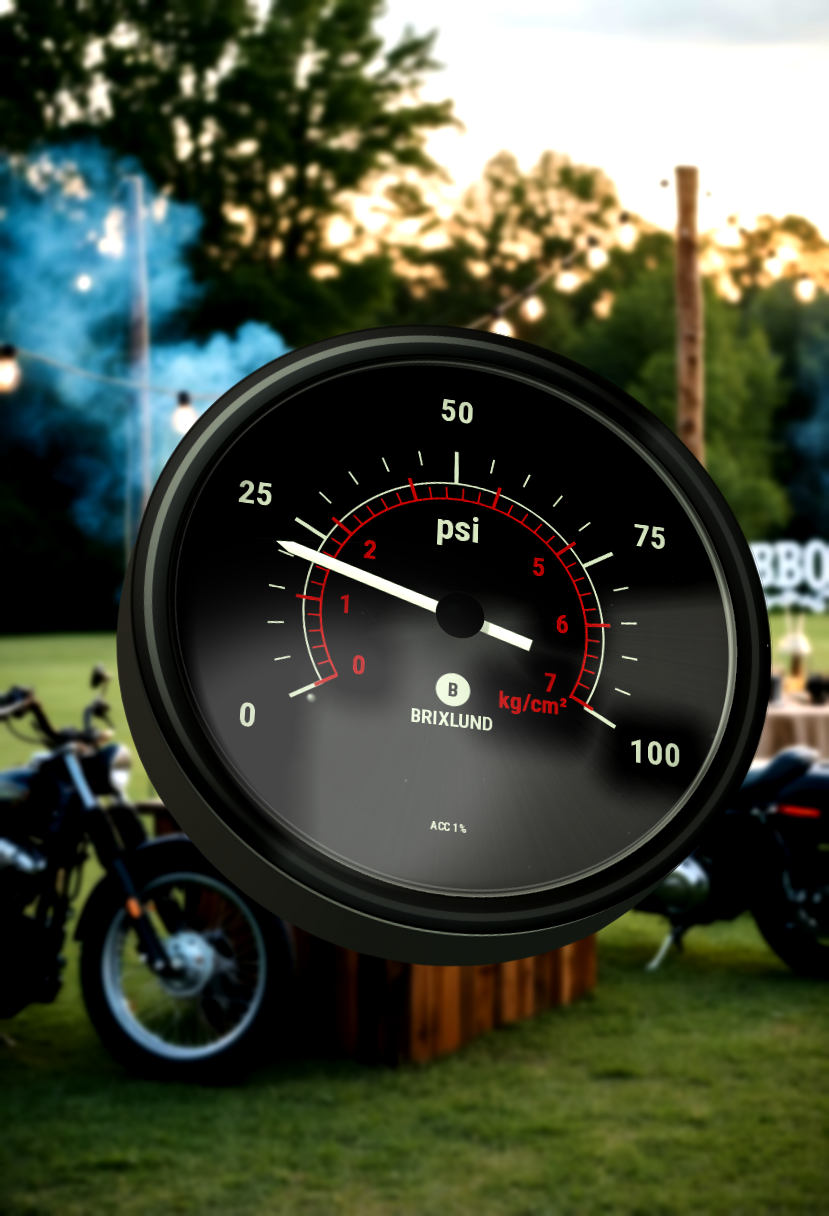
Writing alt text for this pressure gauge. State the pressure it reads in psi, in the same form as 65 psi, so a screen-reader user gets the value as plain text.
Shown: 20 psi
